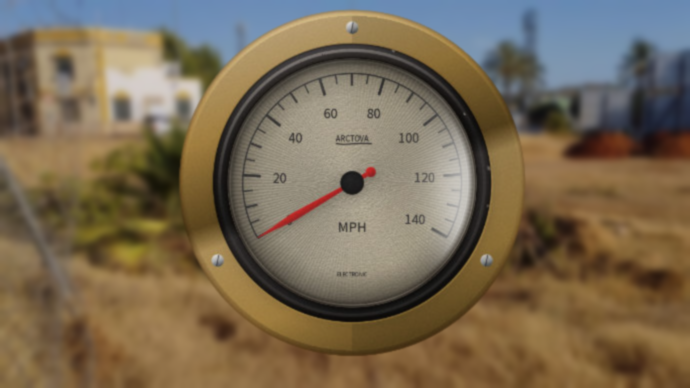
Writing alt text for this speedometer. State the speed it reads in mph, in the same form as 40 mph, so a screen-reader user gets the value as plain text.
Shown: 0 mph
